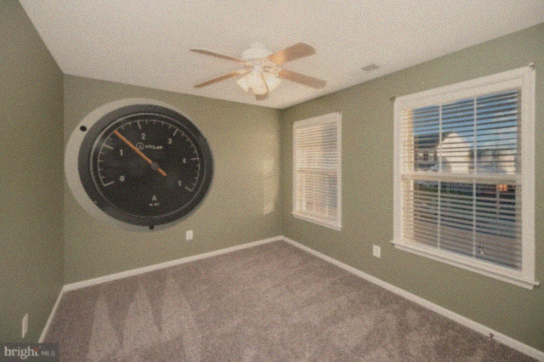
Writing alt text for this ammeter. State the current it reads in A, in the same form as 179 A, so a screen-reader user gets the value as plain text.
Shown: 1.4 A
